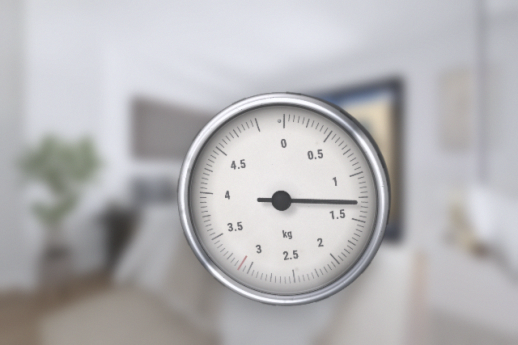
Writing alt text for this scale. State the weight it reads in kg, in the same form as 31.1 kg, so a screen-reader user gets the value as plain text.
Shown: 1.3 kg
